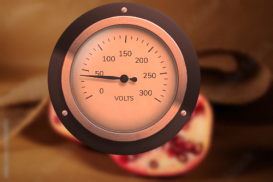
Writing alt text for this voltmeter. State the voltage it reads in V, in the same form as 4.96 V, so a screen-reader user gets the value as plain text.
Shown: 40 V
